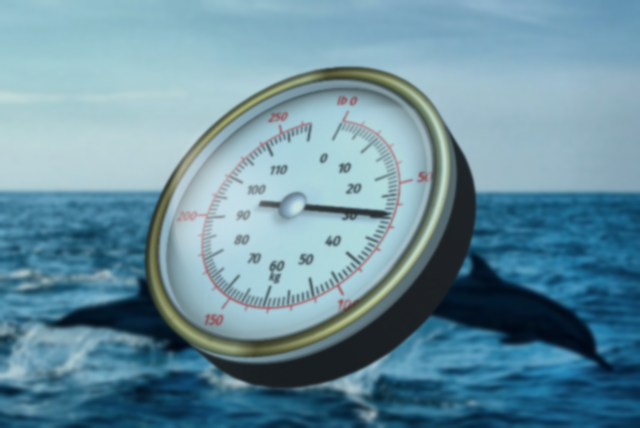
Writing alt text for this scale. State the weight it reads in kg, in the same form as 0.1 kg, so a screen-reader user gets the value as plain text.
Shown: 30 kg
